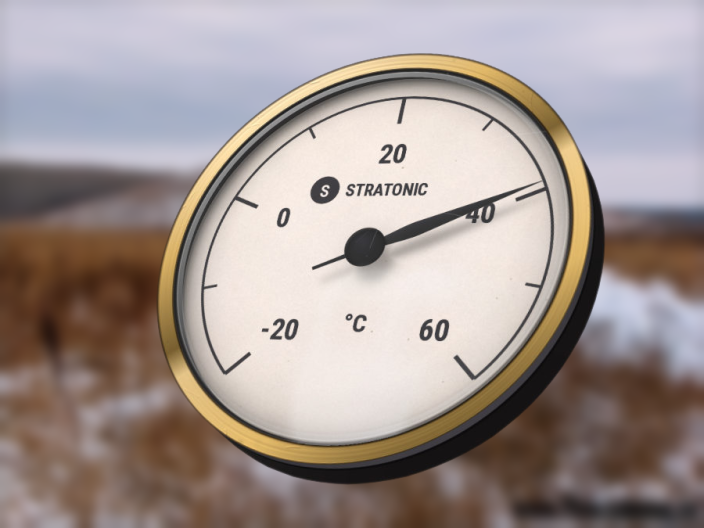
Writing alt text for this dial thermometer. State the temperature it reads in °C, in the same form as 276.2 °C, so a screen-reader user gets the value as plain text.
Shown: 40 °C
